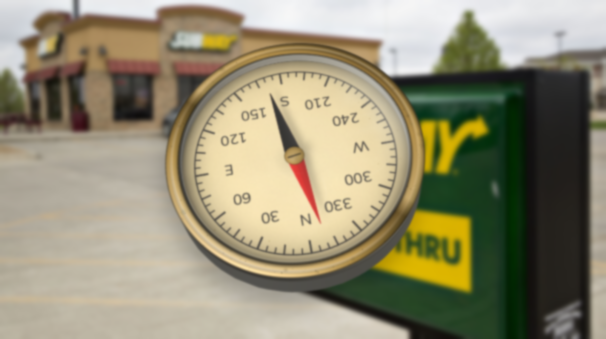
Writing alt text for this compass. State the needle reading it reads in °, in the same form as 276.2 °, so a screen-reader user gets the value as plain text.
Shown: 350 °
